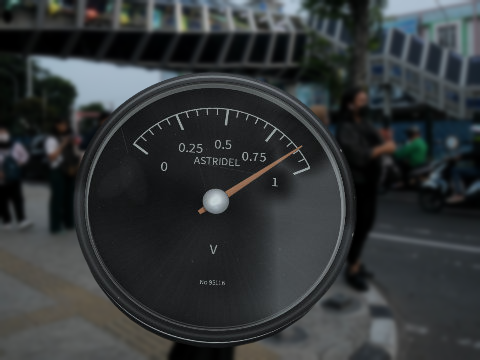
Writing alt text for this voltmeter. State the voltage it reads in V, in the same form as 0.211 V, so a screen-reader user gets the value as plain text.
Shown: 0.9 V
